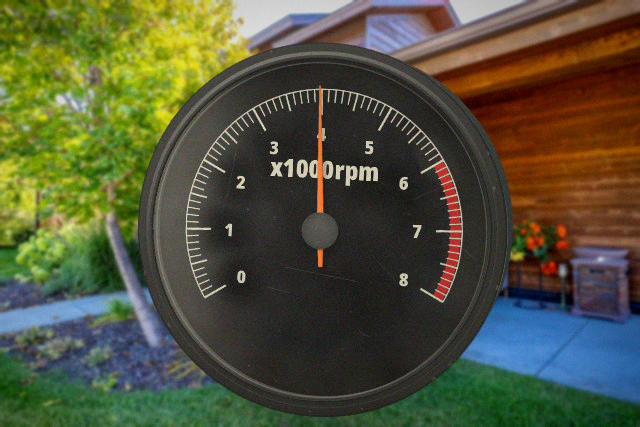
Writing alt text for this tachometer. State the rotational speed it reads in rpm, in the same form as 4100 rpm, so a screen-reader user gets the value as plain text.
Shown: 4000 rpm
